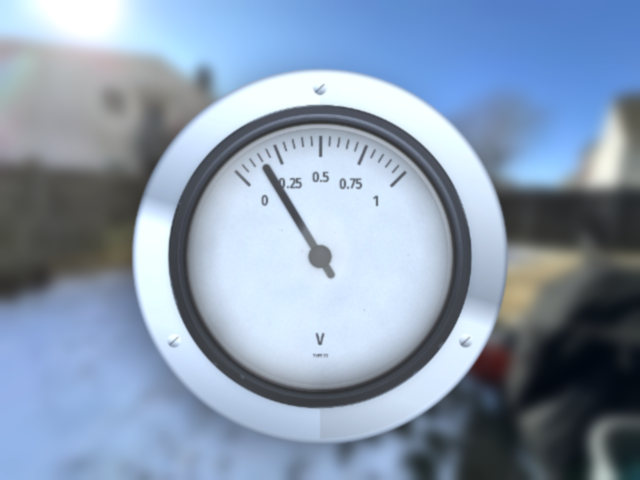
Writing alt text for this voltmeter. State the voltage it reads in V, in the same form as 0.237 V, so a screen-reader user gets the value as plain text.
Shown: 0.15 V
